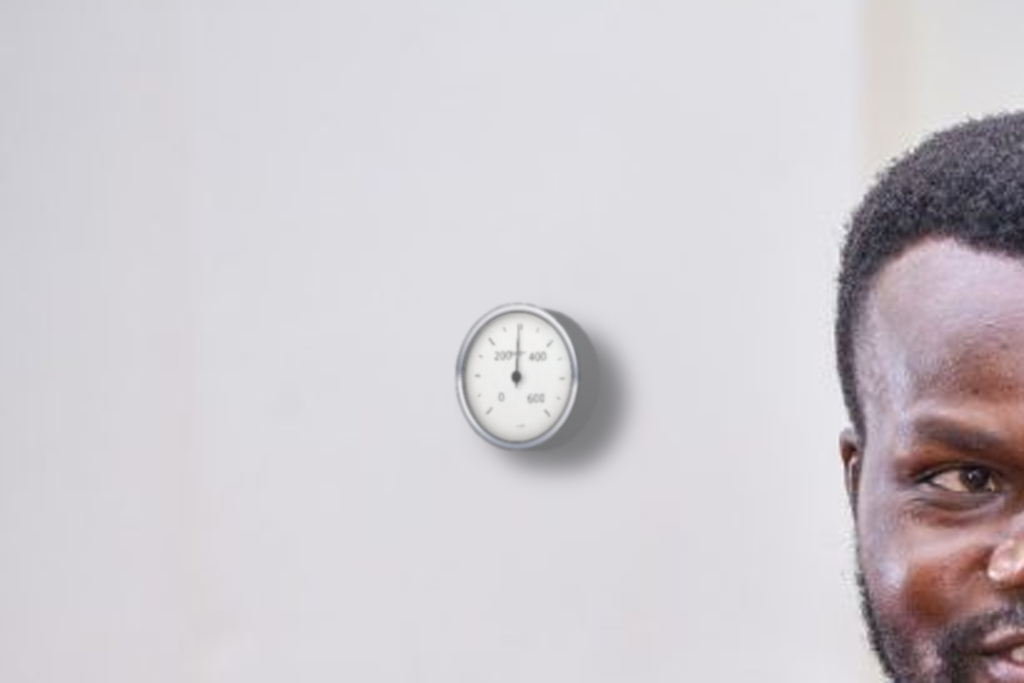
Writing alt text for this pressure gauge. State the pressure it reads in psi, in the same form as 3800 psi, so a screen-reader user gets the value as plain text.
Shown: 300 psi
